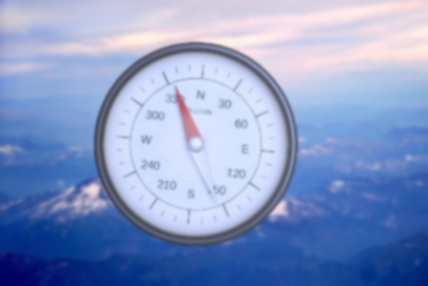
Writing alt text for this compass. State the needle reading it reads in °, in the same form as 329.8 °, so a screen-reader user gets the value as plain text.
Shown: 335 °
